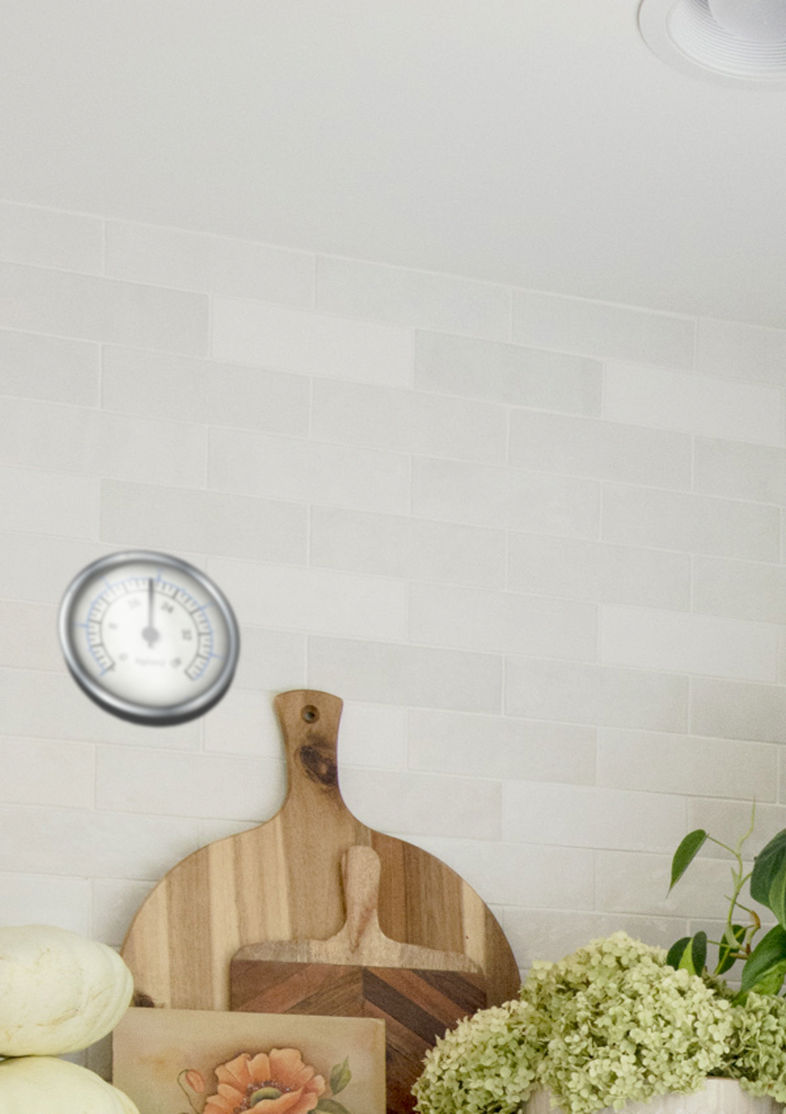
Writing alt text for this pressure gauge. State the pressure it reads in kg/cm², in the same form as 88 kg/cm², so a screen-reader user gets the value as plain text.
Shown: 20 kg/cm²
